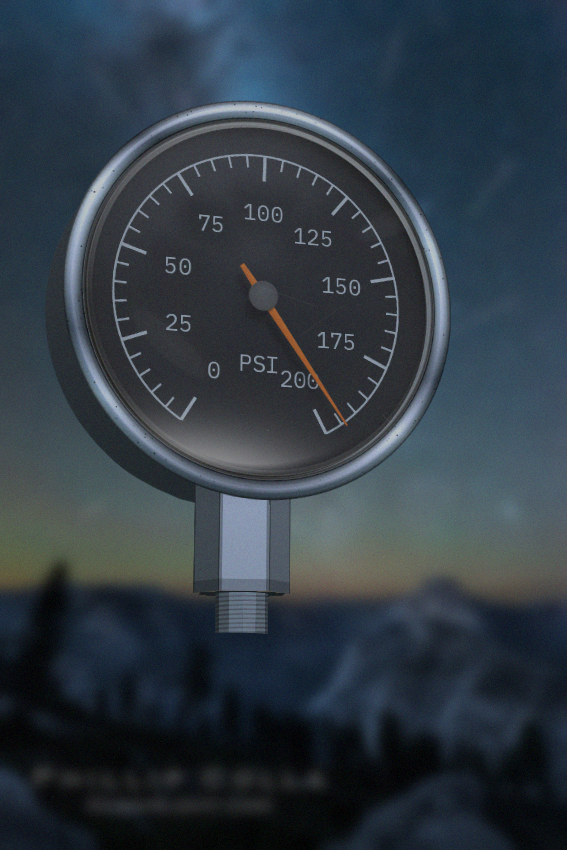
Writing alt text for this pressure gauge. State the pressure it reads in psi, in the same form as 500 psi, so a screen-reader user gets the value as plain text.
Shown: 195 psi
